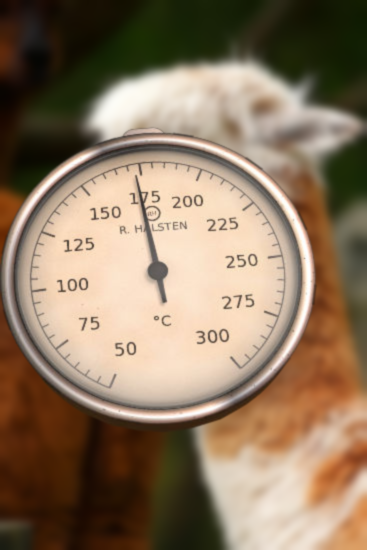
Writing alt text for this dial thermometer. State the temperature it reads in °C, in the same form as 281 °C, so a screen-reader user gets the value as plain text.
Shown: 172.5 °C
